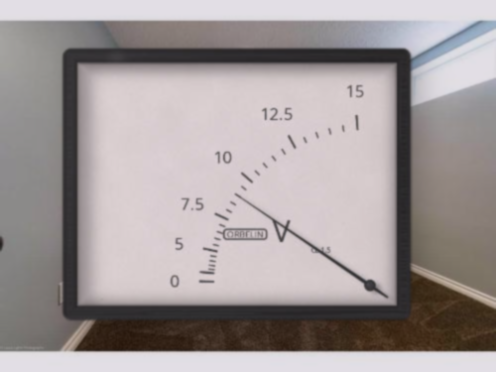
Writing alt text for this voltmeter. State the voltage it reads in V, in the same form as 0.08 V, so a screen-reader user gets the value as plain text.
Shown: 9 V
